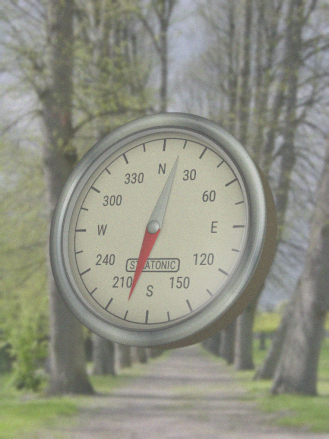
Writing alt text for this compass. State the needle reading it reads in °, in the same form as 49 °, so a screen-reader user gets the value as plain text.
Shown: 195 °
